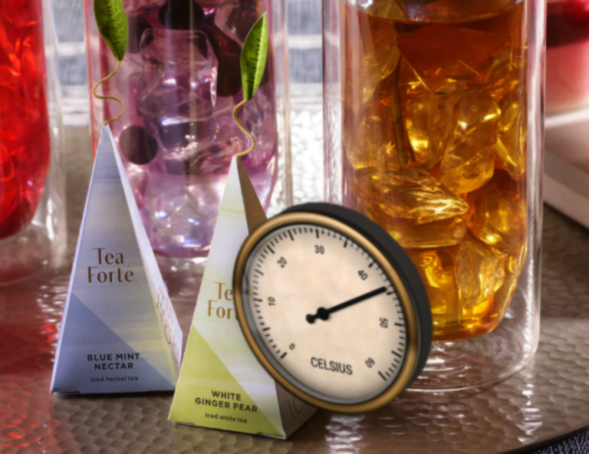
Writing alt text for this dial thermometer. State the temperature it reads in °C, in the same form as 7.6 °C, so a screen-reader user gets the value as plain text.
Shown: 44 °C
